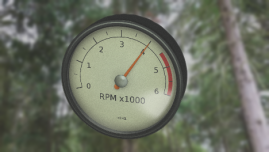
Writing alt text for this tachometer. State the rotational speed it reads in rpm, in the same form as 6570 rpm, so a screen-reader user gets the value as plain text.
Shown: 4000 rpm
